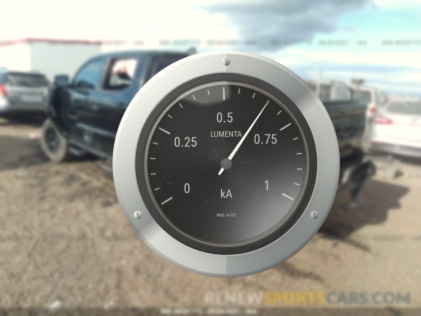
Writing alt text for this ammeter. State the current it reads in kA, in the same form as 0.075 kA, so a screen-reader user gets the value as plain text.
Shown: 0.65 kA
